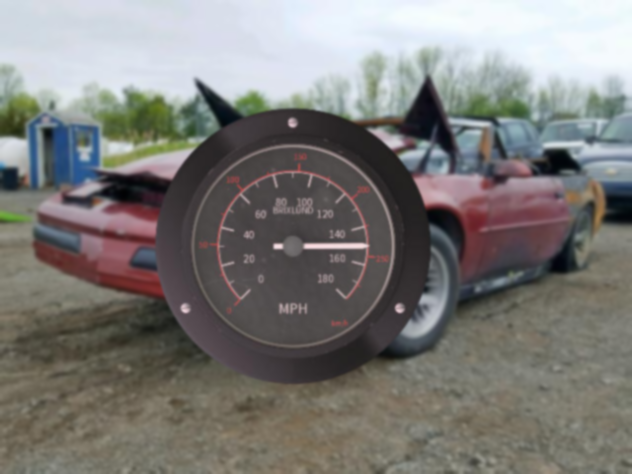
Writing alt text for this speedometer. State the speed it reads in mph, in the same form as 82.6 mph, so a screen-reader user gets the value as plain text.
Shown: 150 mph
